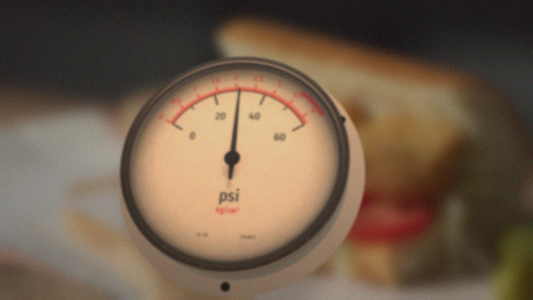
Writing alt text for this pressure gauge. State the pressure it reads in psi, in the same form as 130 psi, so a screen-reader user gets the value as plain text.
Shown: 30 psi
